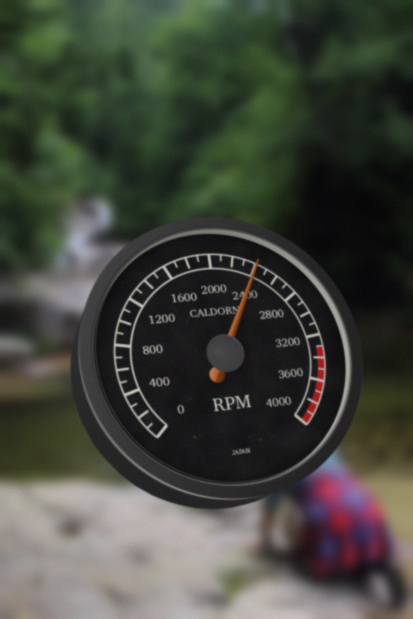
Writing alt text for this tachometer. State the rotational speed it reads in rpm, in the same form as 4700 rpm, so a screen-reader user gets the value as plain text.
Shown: 2400 rpm
